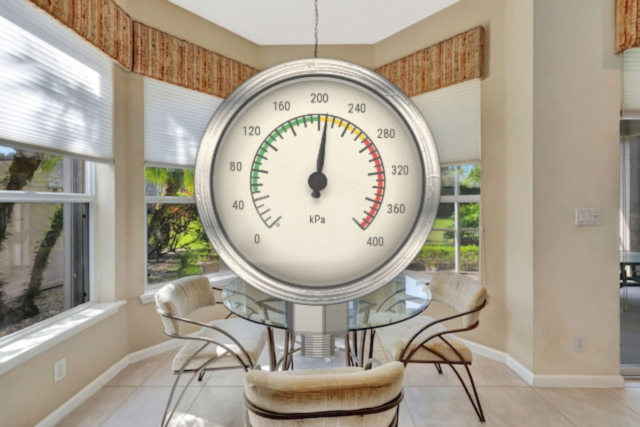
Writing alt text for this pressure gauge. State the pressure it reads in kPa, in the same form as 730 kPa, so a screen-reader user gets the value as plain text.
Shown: 210 kPa
